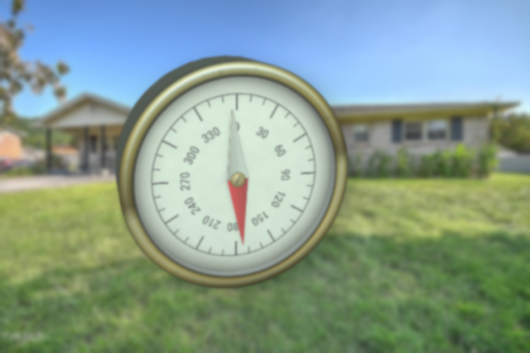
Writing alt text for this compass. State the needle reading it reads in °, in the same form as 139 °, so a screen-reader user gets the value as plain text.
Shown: 175 °
